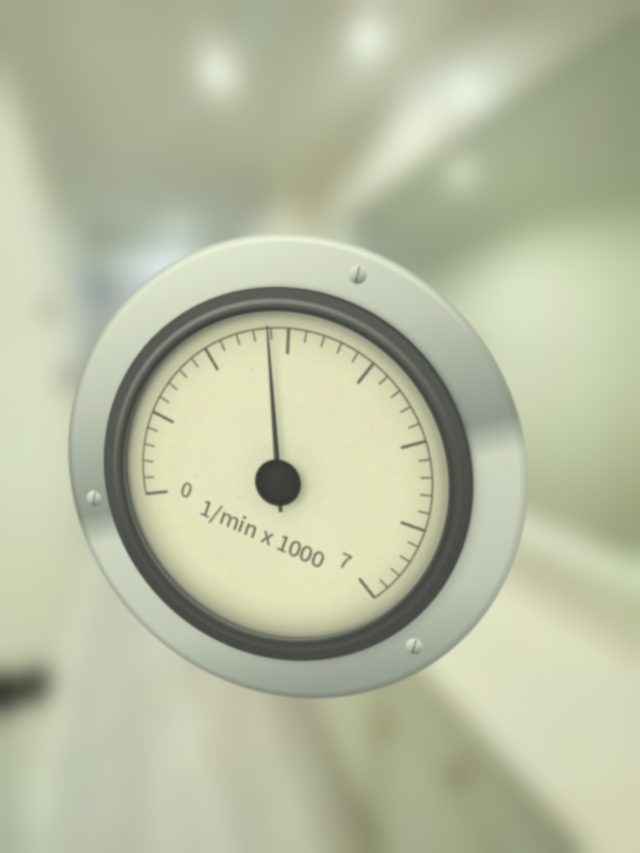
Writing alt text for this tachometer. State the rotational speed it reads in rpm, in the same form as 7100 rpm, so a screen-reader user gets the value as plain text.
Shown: 2800 rpm
